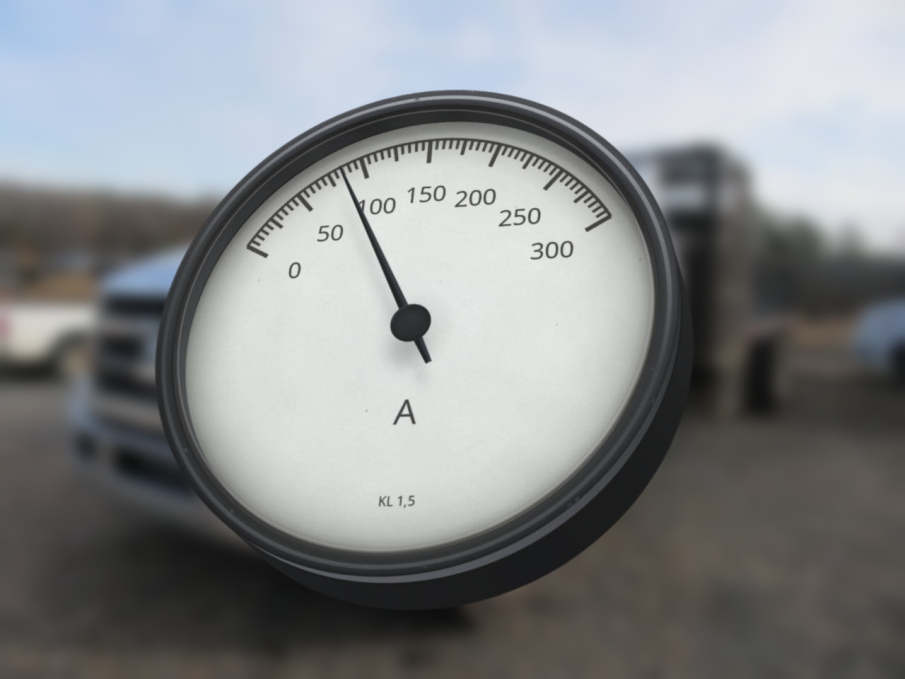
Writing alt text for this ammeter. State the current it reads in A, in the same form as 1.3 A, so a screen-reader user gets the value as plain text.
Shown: 85 A
